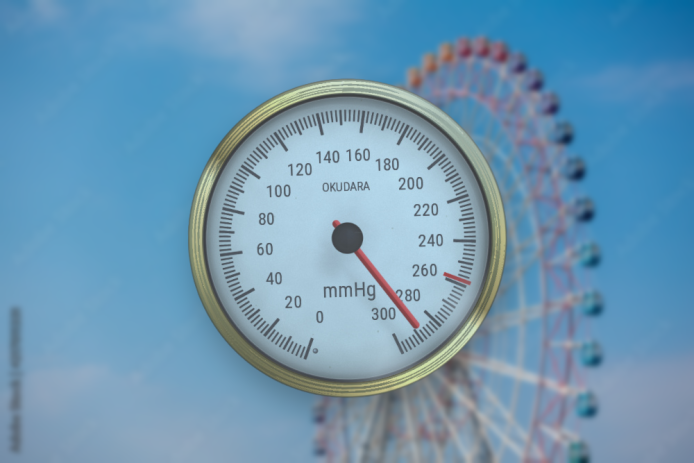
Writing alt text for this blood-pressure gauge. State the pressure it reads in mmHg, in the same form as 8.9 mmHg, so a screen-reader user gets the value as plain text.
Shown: 288 mmHg
